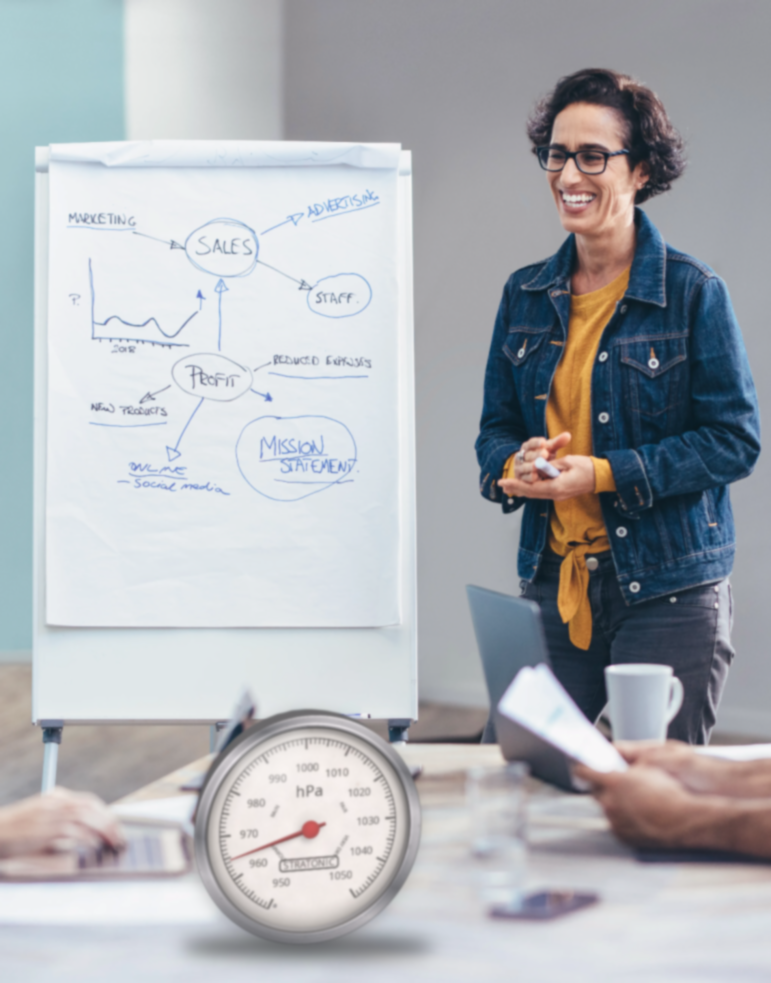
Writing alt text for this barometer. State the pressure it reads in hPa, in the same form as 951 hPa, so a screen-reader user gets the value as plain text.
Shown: 965 hPa
